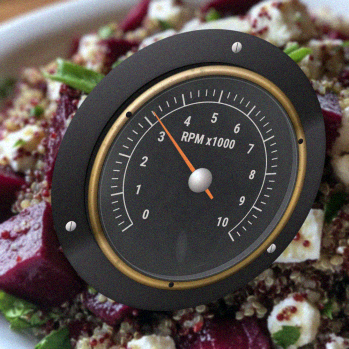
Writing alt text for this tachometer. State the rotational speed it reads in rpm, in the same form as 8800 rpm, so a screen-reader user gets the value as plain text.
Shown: 3200 rpm
